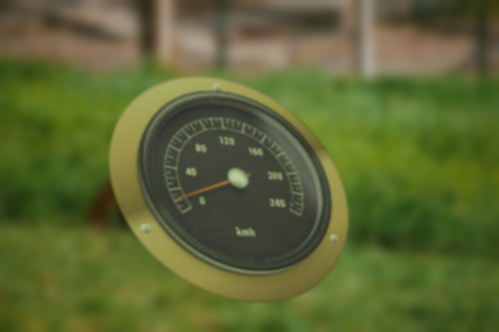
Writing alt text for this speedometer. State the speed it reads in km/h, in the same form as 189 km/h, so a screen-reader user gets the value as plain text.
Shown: 10 km/h
